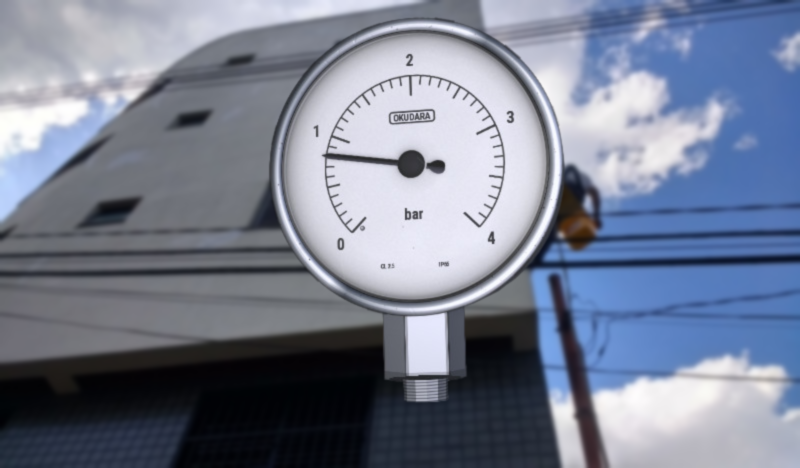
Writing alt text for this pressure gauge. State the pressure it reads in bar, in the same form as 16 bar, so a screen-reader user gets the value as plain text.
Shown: 0.8 bar
